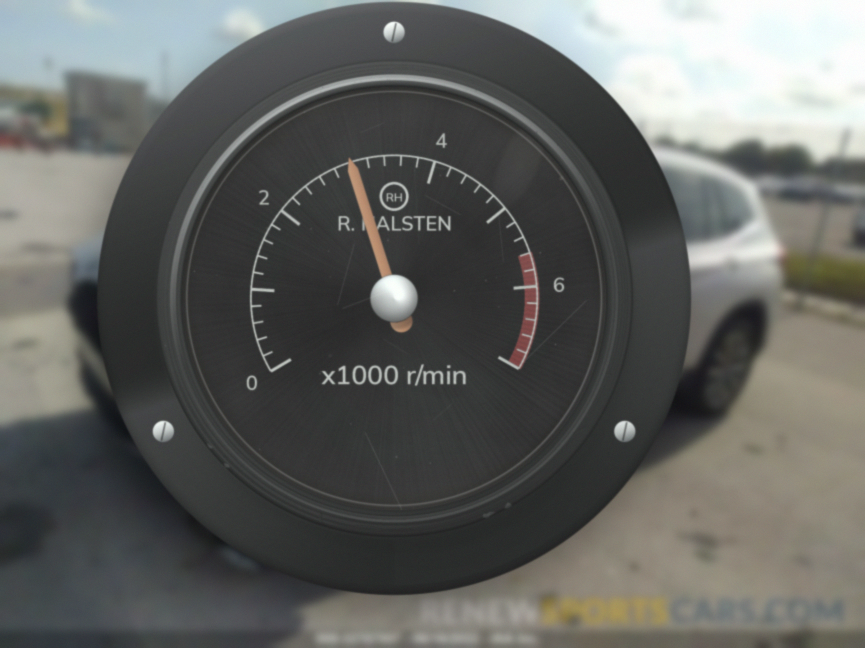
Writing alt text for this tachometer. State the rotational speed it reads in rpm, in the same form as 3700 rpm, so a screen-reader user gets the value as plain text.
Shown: 3000 rpm
